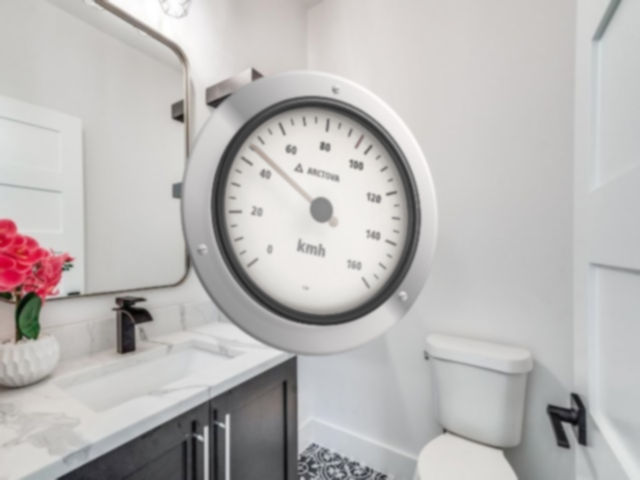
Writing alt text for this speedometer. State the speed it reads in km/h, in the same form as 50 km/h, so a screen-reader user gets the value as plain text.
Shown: 45 km/h
